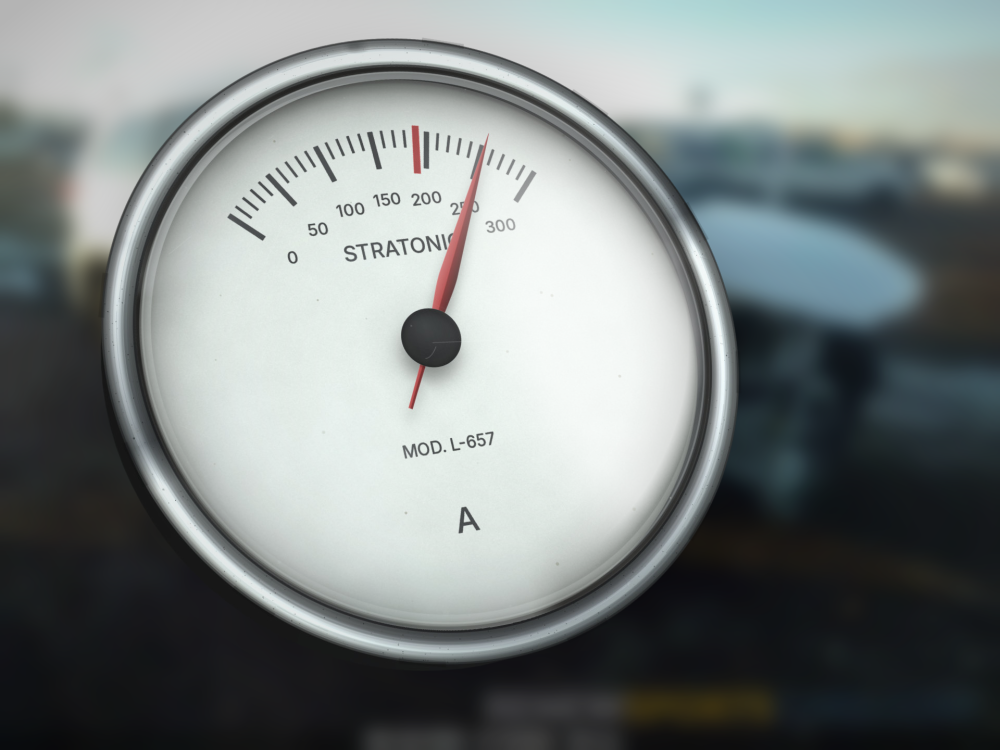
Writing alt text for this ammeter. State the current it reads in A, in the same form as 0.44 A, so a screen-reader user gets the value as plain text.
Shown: 250 A
